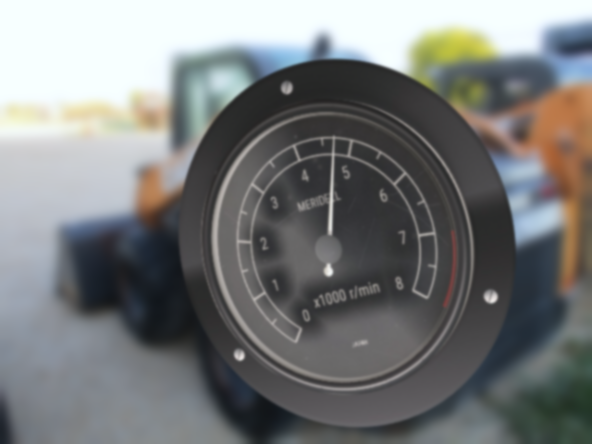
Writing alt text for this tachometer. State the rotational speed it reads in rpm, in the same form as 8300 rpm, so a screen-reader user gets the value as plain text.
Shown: 4750 rpm
